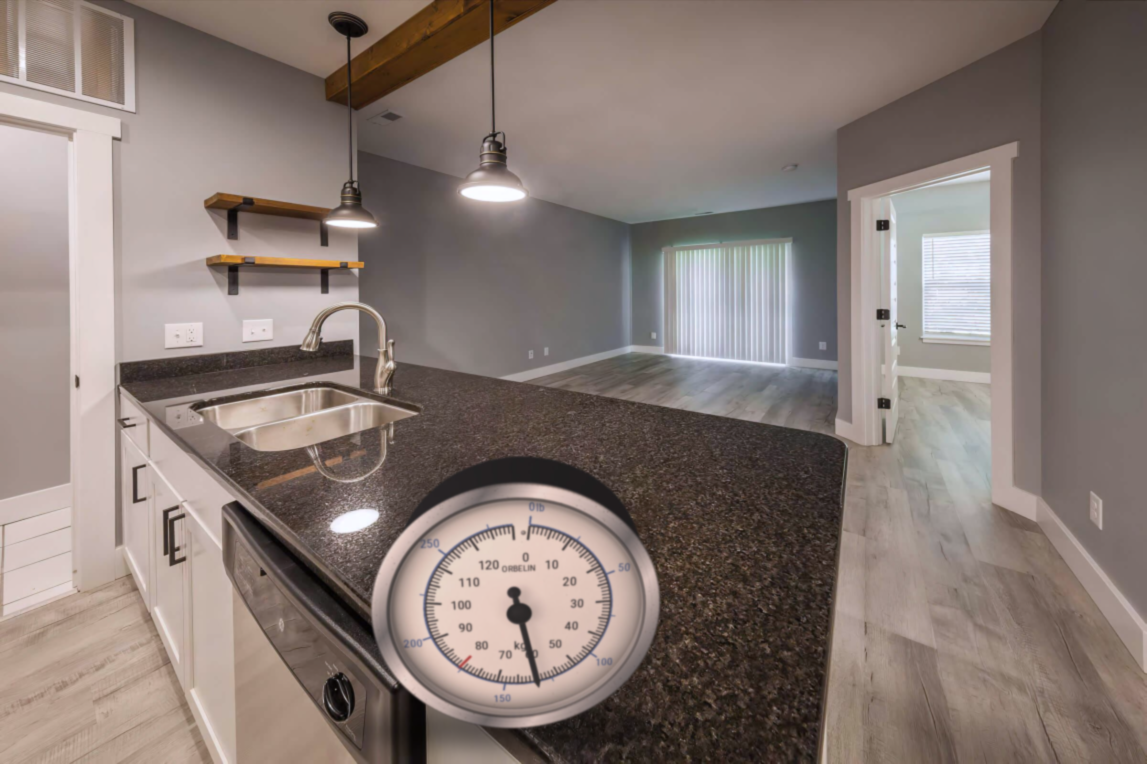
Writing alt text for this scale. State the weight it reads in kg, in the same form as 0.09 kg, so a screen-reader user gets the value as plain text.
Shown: 60 kg
